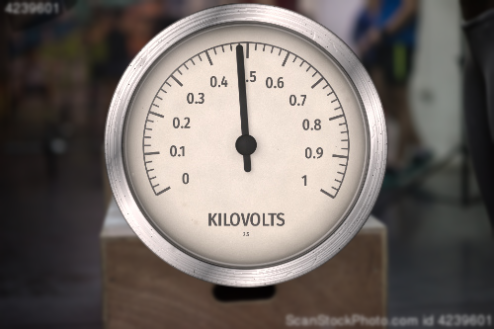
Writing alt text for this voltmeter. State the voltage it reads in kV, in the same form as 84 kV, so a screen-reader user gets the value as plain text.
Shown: 0.48 kV
